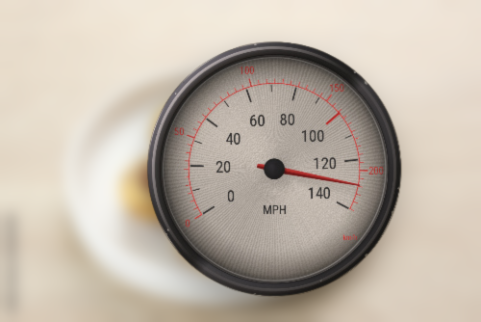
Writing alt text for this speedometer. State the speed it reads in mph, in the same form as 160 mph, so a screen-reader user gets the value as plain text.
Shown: 130 mph
